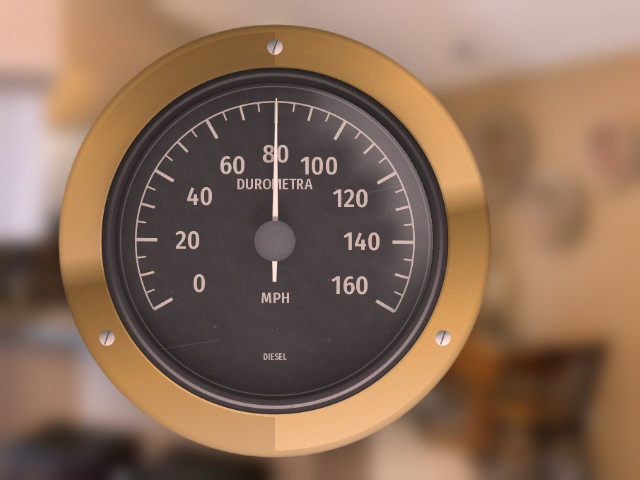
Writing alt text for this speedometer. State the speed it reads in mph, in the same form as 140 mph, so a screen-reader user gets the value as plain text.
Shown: 80 mph
